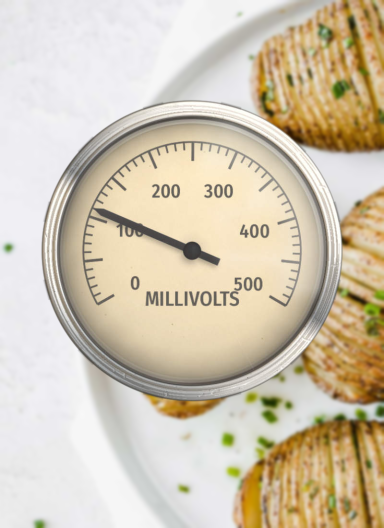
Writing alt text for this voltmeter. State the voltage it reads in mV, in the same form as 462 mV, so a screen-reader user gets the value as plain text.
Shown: 110 mV
